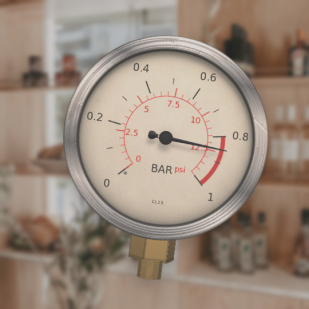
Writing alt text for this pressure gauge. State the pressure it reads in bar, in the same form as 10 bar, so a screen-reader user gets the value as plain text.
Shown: 0.85 bar
